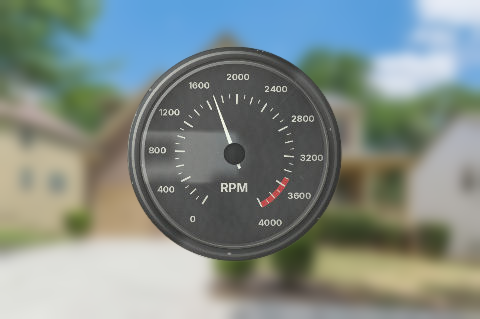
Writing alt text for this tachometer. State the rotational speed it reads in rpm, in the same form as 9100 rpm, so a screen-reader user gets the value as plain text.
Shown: 1700 rpm
